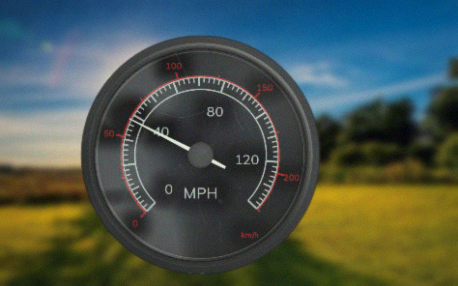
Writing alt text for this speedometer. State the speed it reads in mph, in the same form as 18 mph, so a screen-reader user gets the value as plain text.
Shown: 38 mph
